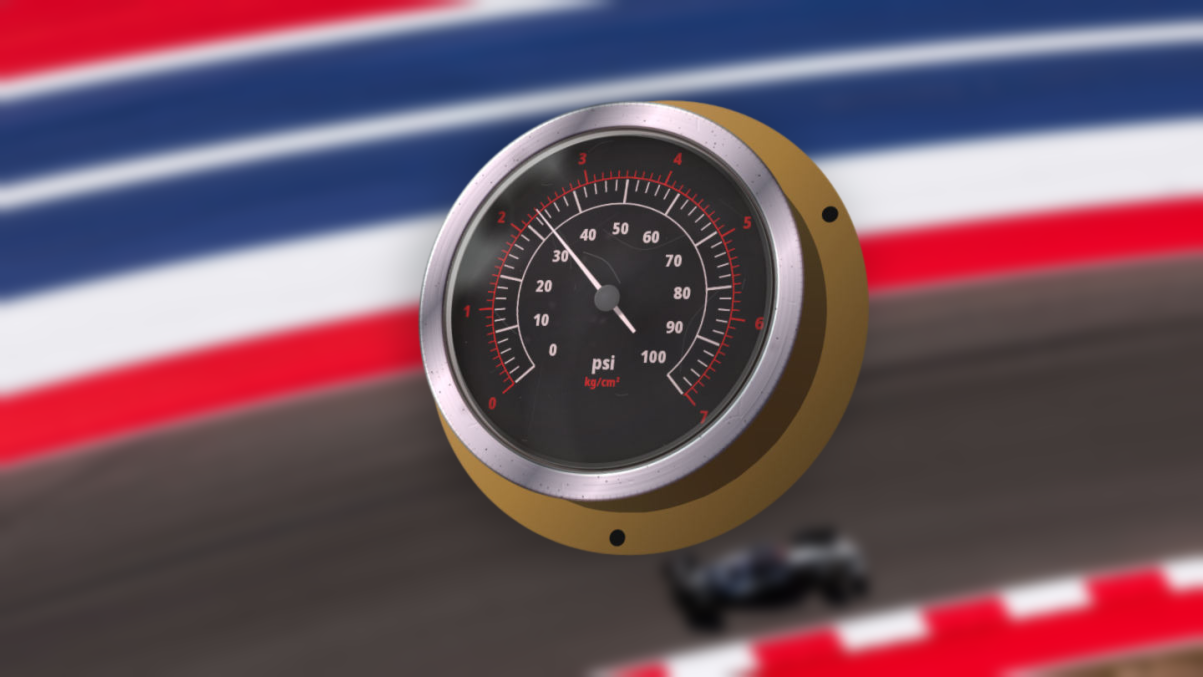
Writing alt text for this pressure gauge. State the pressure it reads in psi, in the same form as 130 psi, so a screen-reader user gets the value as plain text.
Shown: 33 psi
